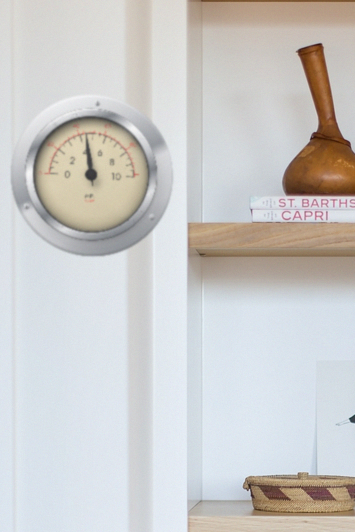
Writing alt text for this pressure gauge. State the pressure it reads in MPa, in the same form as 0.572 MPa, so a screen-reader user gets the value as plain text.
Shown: 4.5 MPa
